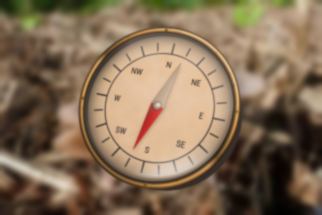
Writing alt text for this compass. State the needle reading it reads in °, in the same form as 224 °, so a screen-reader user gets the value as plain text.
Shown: 195 °
